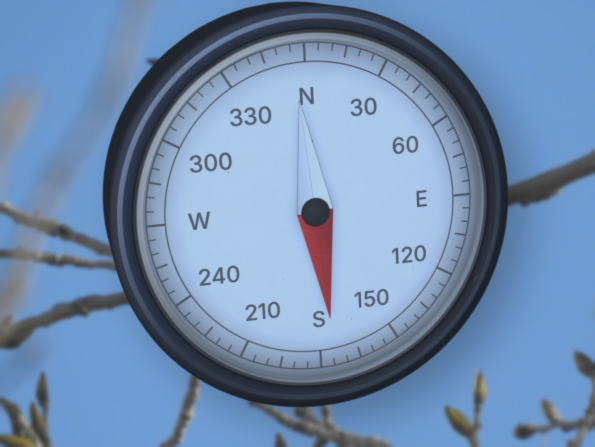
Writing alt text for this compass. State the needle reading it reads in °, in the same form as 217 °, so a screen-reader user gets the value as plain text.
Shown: 175 °
